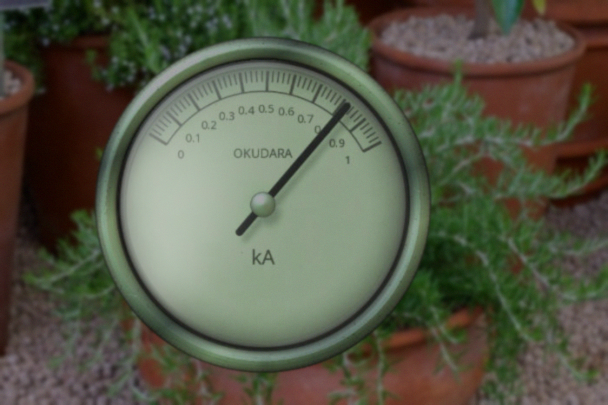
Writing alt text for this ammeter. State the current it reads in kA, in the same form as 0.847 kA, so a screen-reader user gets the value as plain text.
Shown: 0.82 kA
